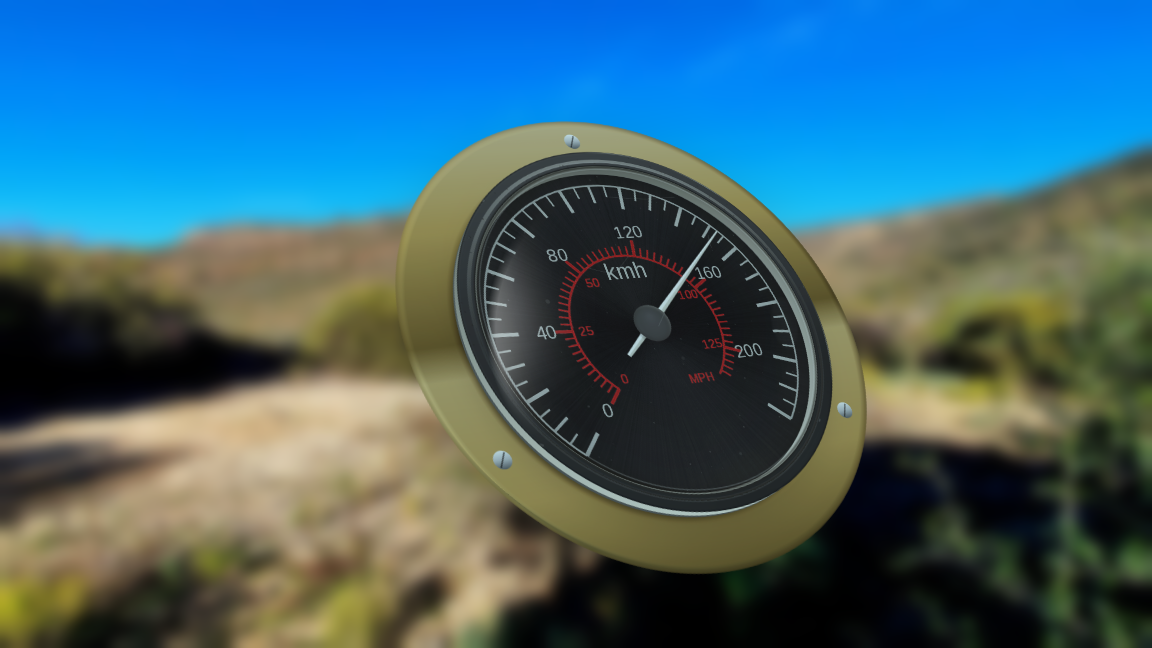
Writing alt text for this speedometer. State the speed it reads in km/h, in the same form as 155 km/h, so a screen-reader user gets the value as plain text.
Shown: 152.5 km/h
